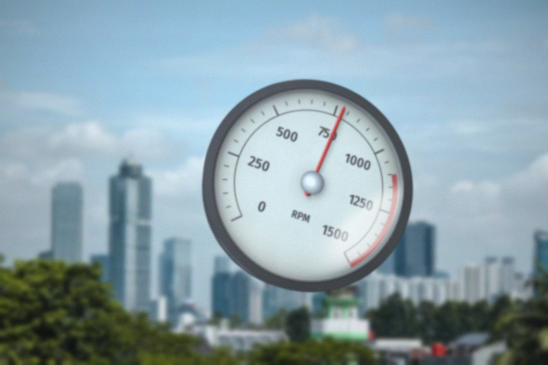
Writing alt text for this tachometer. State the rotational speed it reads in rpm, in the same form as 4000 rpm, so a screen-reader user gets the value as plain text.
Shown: 775 rpm
